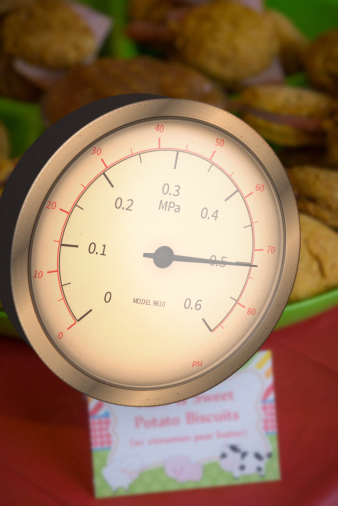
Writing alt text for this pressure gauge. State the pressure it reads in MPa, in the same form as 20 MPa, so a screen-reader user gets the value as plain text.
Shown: 0.5 MPa
